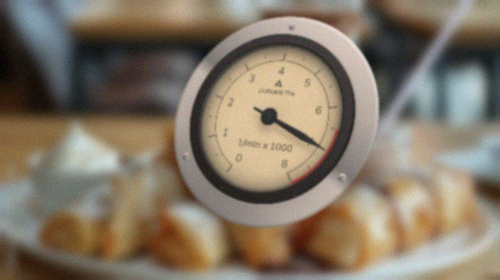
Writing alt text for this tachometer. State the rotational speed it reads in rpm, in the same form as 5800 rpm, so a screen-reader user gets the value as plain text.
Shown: 7000 rpm
